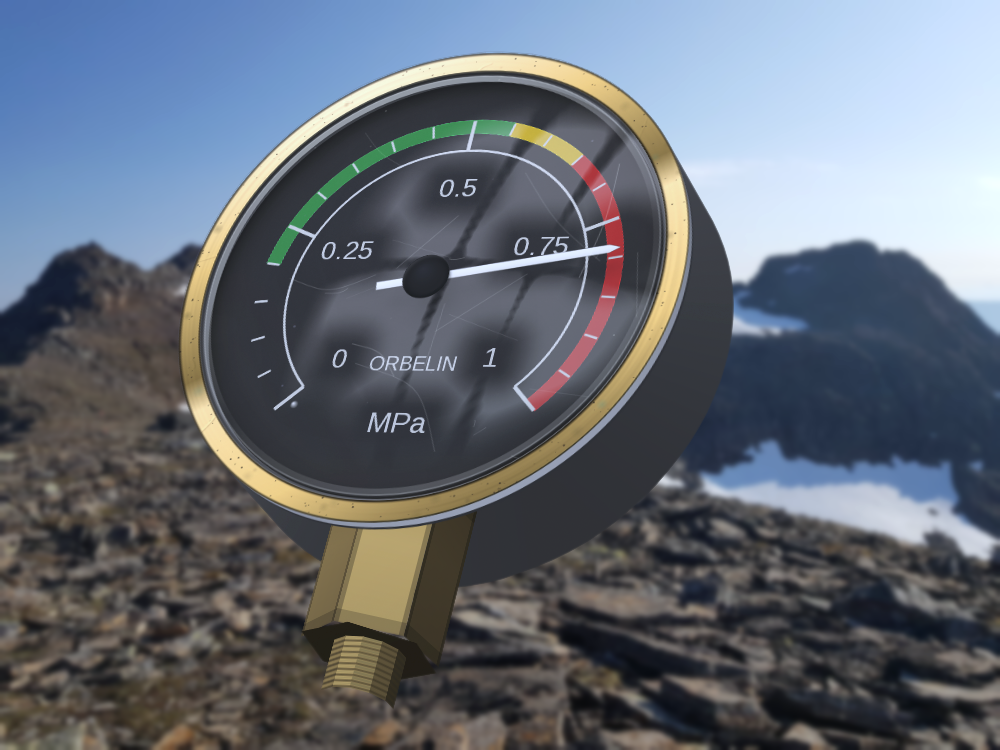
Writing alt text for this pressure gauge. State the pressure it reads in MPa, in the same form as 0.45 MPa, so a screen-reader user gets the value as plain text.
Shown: 0.8 MPa
